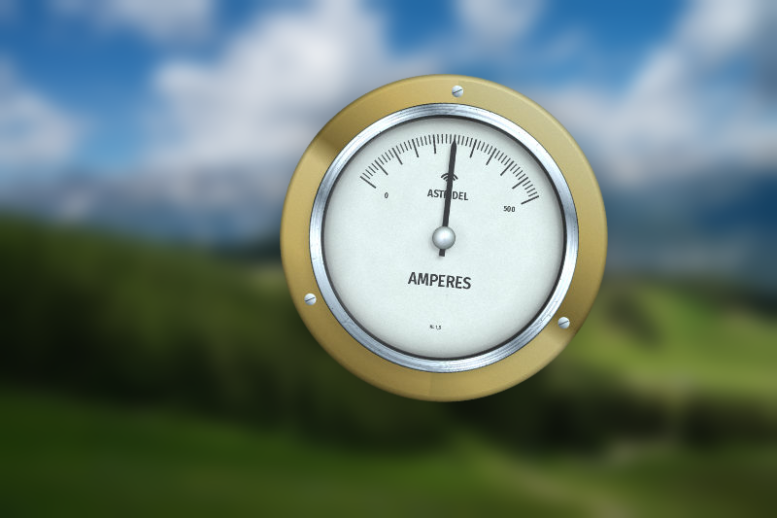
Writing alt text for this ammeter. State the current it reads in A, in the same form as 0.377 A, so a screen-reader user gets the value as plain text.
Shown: 250 A
